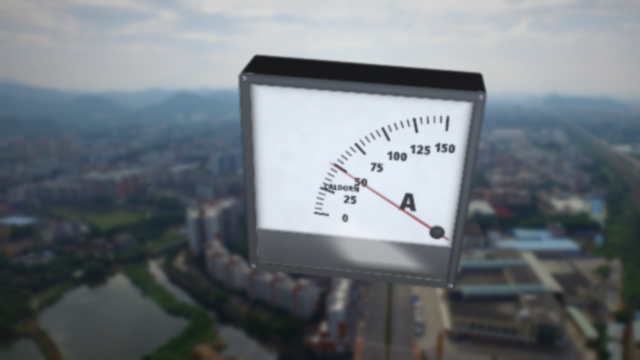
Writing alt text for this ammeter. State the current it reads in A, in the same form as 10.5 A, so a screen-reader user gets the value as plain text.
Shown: 50 A
